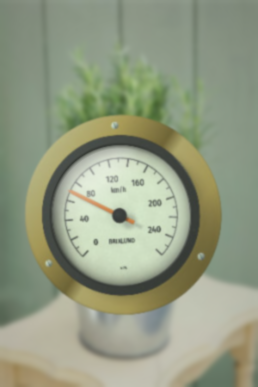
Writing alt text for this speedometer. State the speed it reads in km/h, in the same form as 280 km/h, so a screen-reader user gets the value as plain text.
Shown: 70 km/h
